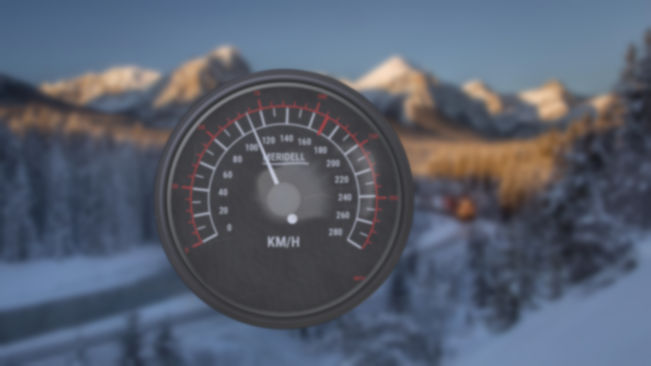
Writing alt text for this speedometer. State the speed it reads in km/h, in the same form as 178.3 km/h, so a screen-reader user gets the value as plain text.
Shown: 110 km/h
